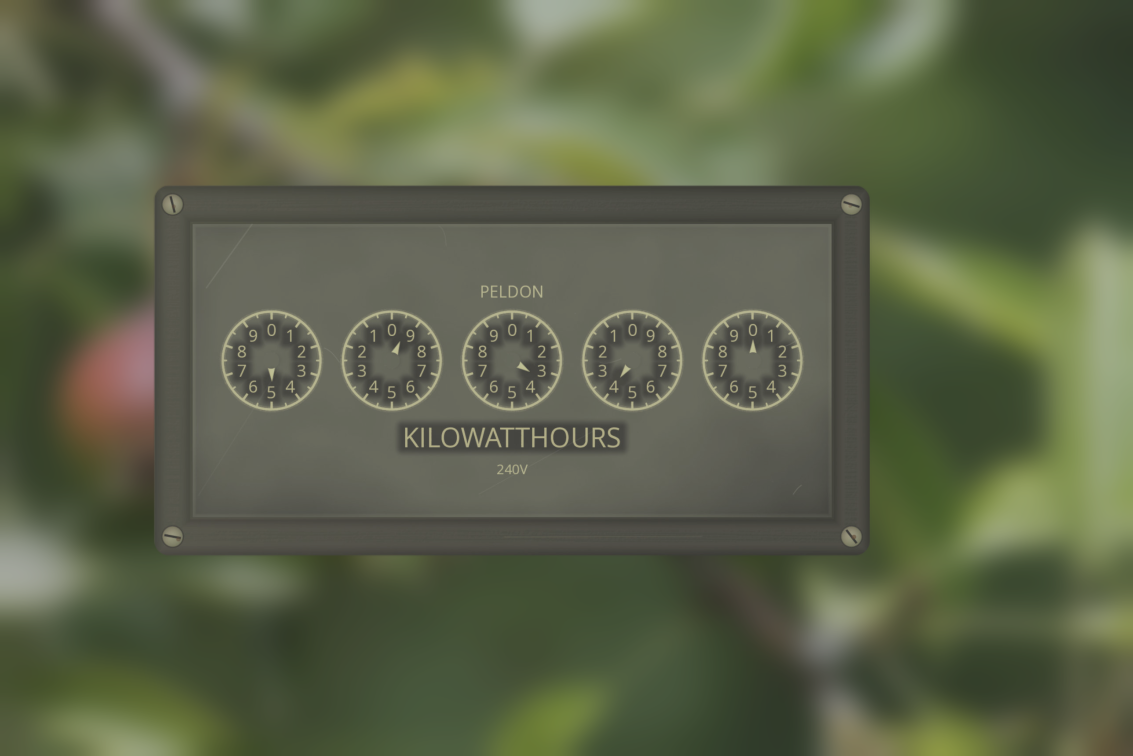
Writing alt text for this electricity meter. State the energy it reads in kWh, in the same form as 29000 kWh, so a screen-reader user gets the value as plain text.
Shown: 49340 kWh
